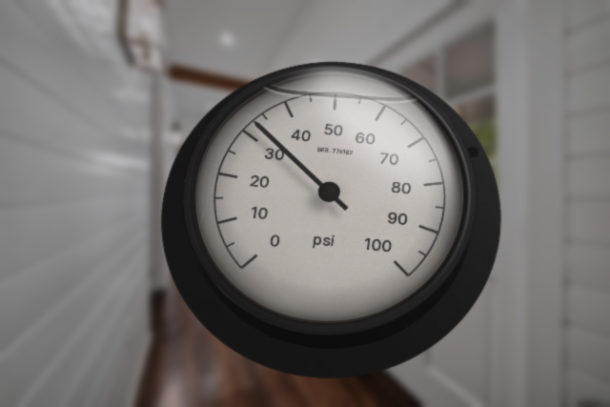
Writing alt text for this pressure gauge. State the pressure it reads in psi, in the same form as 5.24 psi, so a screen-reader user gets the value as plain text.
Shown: 32.5 psi
